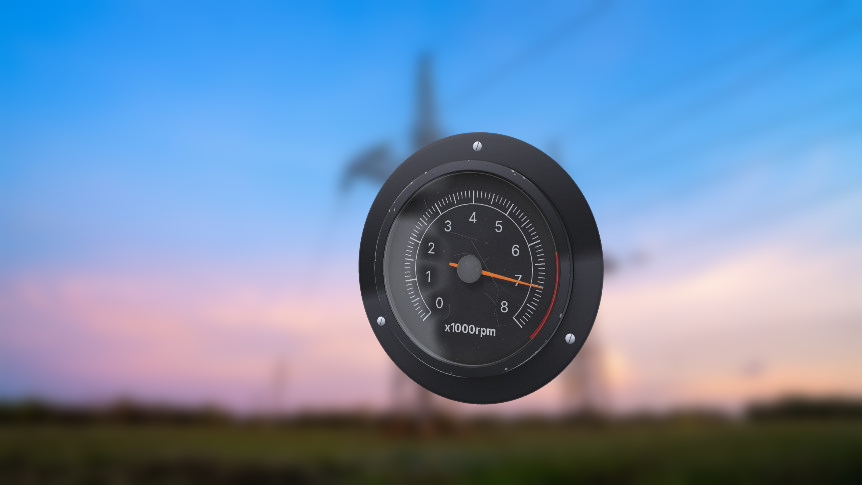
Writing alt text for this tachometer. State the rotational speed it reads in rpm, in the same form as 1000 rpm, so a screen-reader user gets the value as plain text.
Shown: 7000 rpm
